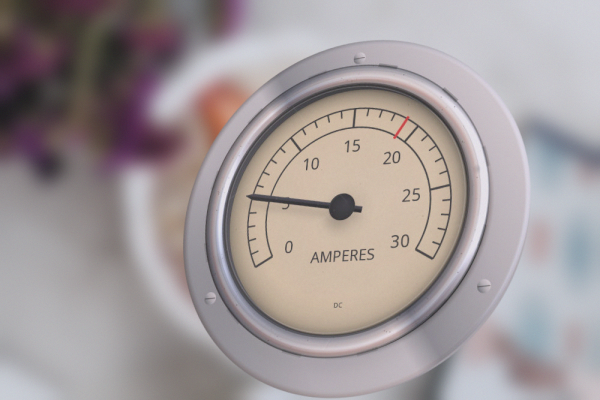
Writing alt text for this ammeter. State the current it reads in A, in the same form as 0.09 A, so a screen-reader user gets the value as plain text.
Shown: 5 A
